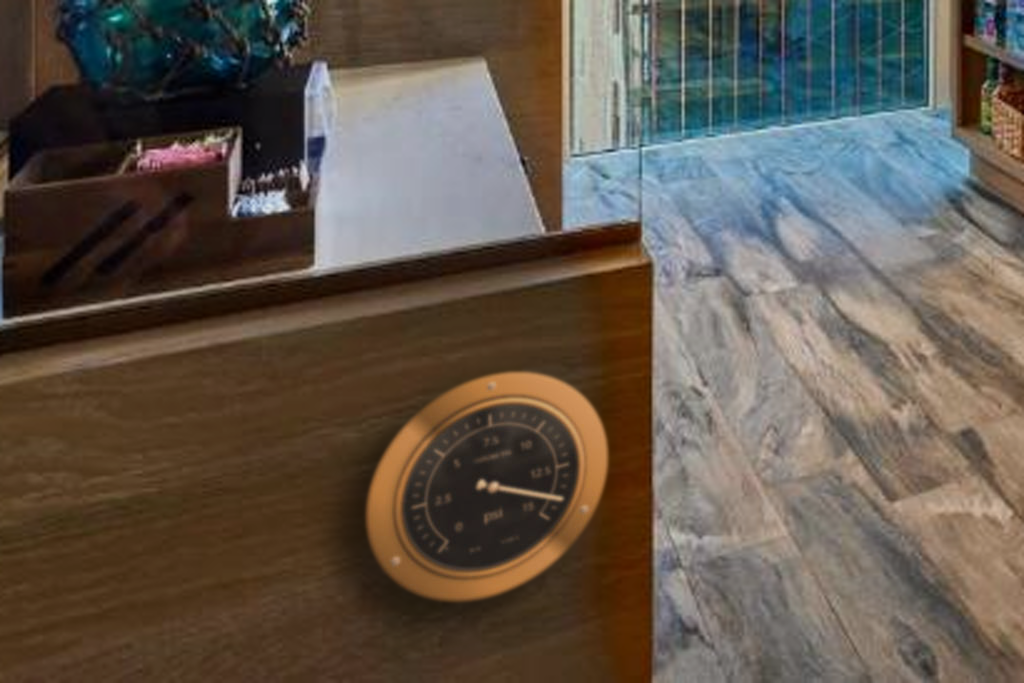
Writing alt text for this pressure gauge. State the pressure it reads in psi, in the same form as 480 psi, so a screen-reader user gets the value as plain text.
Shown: 14 psi
